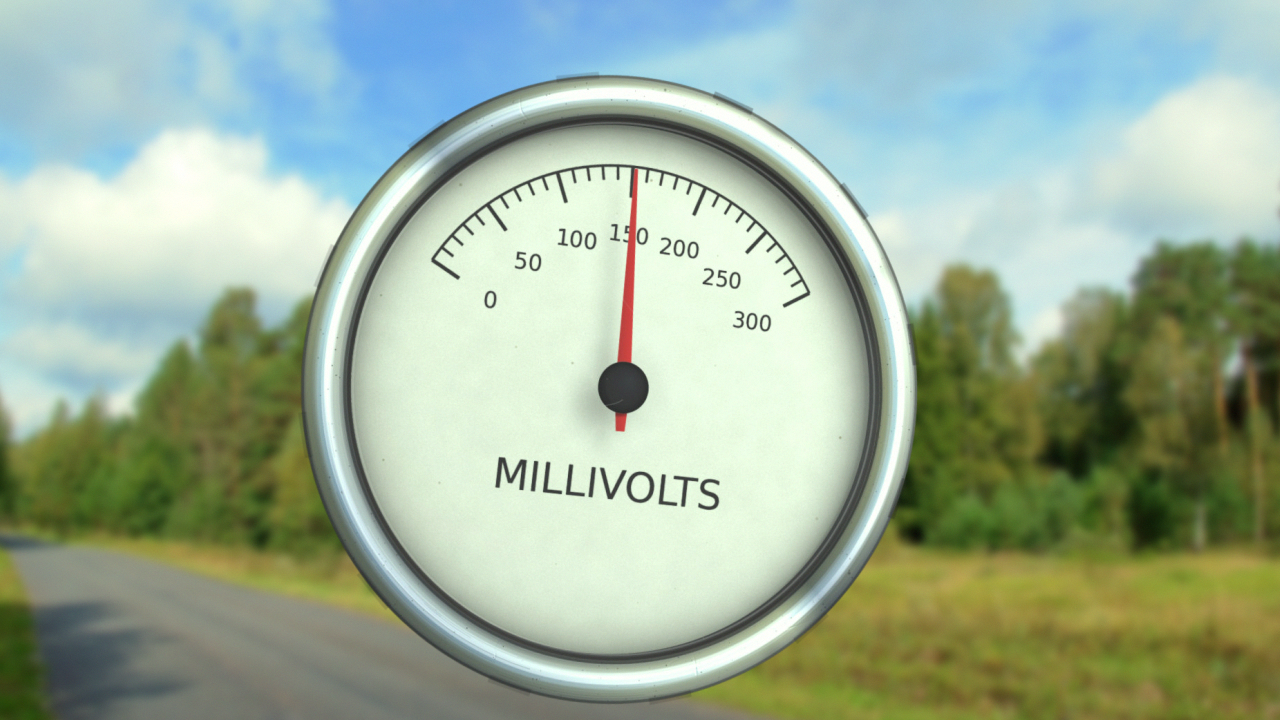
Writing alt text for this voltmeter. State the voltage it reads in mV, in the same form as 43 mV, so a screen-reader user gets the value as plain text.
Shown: 150 mV
